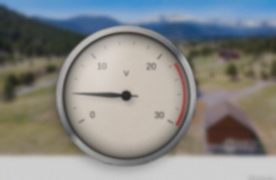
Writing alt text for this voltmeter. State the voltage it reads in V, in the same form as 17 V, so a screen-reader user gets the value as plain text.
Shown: 4 V
